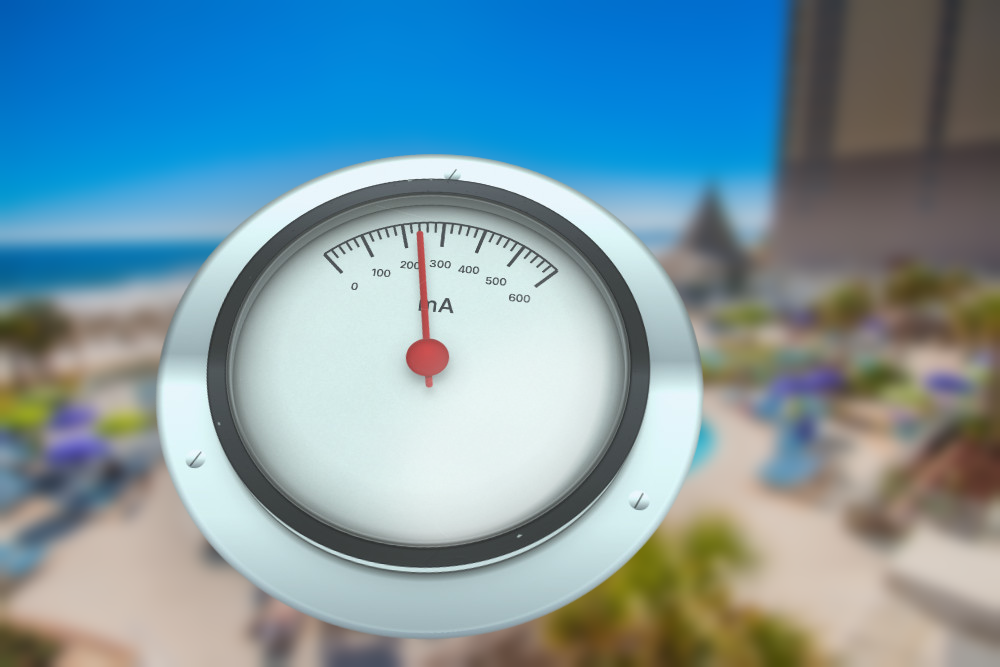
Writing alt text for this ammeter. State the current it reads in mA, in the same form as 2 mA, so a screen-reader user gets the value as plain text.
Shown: 240 mA
